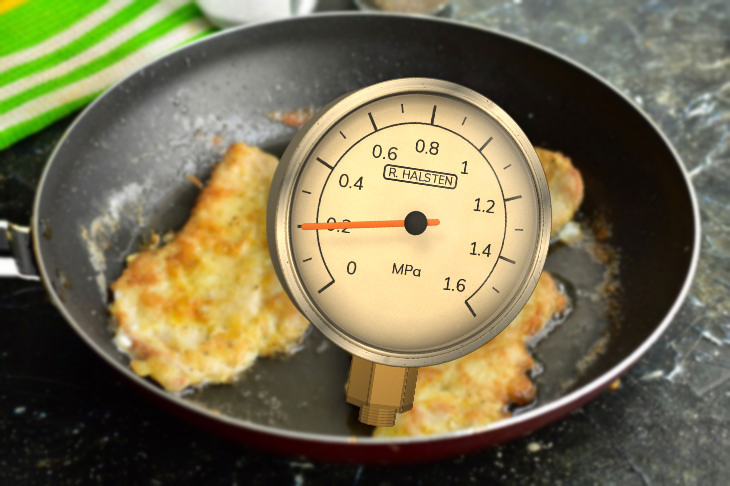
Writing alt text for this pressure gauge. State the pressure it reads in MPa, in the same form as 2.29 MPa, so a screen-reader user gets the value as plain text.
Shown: 0.2 MPa
